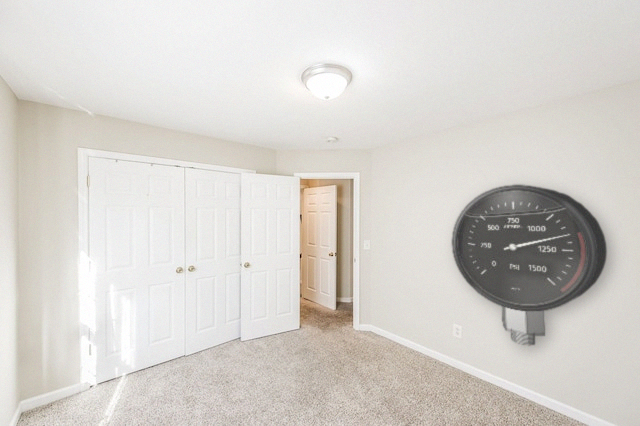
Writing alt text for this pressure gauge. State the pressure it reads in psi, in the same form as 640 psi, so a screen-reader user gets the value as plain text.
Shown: 1150 psi
